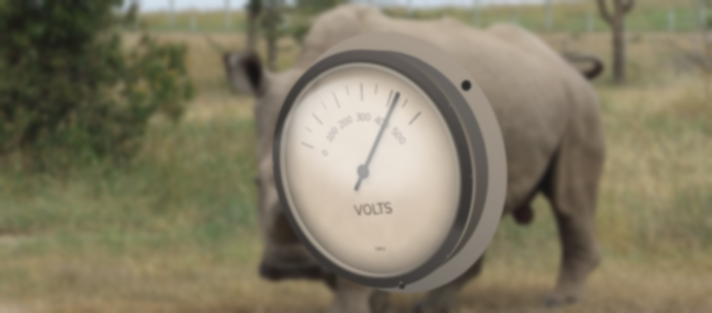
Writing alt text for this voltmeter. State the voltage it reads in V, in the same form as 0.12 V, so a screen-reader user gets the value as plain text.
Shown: 425 V
